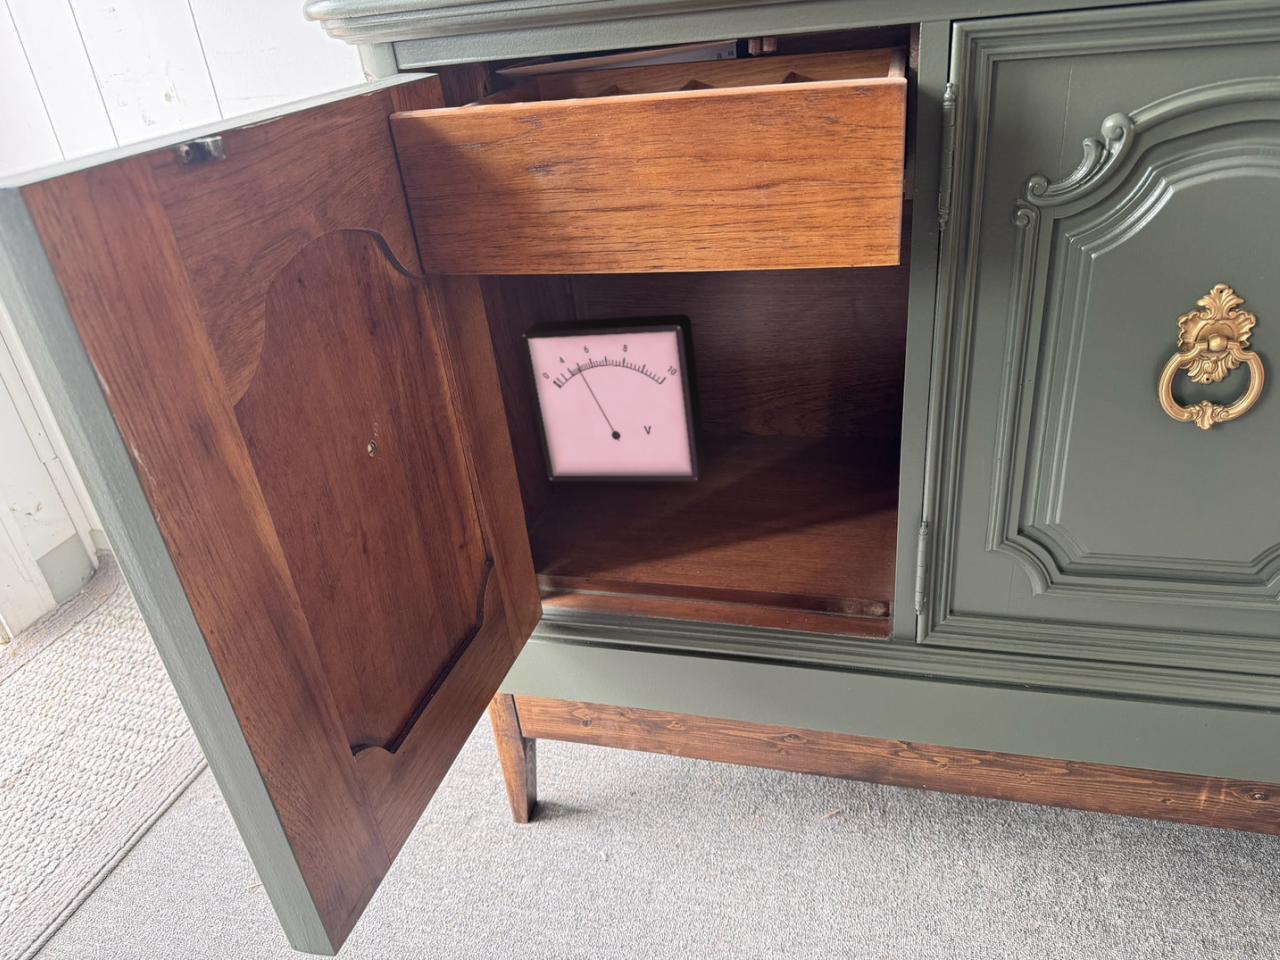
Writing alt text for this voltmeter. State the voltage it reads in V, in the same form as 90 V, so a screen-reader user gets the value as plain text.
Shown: 5 V
